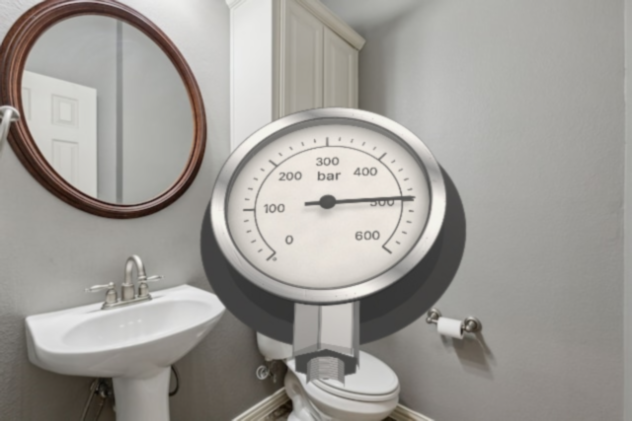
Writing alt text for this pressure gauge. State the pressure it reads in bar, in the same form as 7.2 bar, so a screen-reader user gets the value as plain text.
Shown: 500 bar
